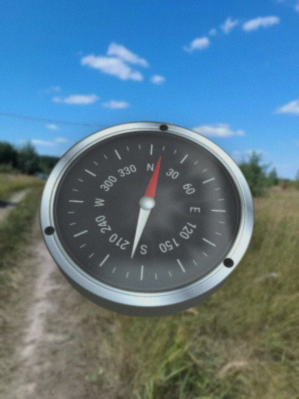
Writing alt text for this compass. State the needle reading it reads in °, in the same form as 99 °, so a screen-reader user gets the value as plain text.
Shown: 10 °
